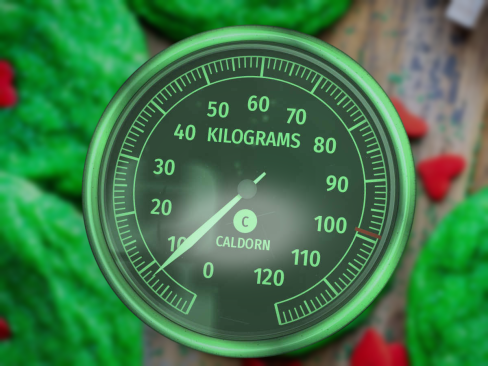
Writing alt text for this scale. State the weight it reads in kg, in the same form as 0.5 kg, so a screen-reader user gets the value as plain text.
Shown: 8 kg
